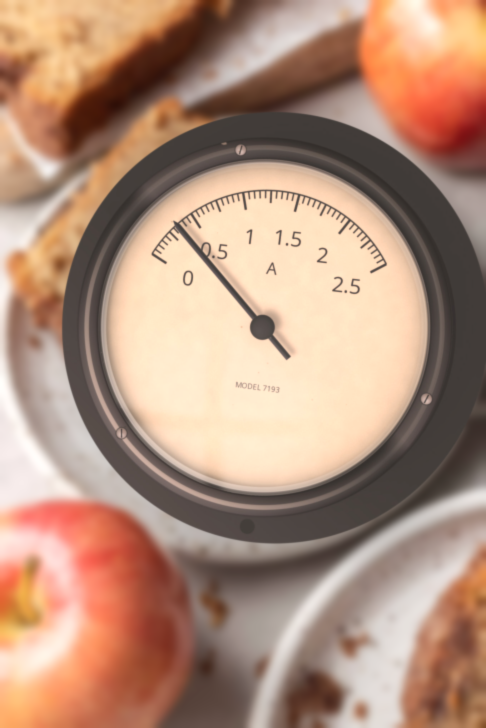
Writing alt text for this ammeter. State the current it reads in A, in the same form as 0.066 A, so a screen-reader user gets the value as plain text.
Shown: 0.35 A
